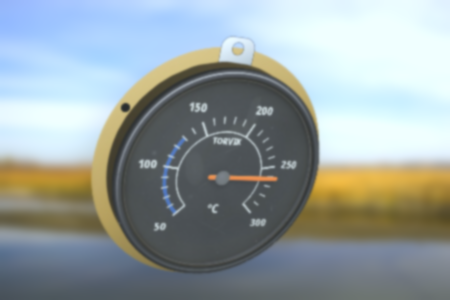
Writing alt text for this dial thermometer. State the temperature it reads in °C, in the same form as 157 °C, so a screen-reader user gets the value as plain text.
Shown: 260 °C
